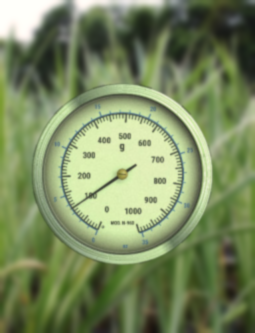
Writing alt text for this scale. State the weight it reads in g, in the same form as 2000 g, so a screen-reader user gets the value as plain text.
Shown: 100 g
